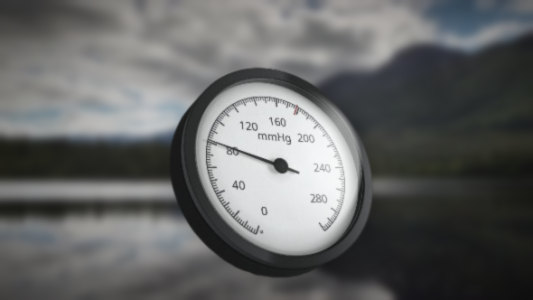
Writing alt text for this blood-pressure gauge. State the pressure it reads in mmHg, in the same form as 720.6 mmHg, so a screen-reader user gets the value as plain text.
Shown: 80 mmHg
